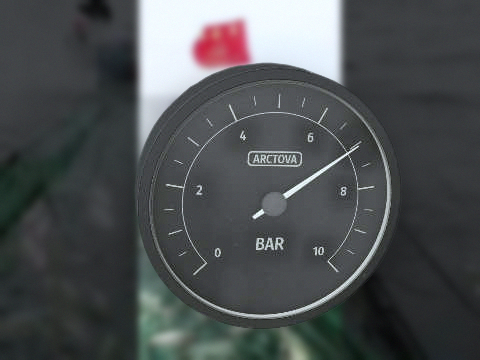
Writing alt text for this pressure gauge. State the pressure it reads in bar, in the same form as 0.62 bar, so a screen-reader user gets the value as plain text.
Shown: 7 bar
